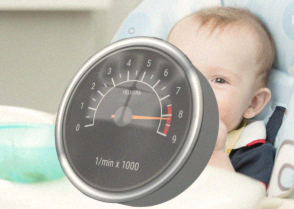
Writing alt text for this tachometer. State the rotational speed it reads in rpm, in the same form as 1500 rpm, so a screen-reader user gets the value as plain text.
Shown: 8250 rpm
